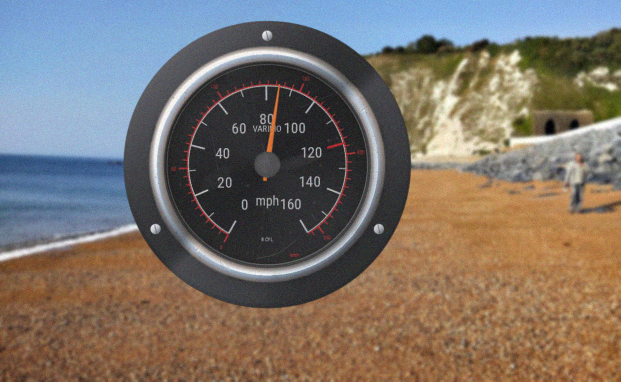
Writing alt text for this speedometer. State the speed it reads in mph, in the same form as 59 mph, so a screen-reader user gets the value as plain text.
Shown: 85 mph
